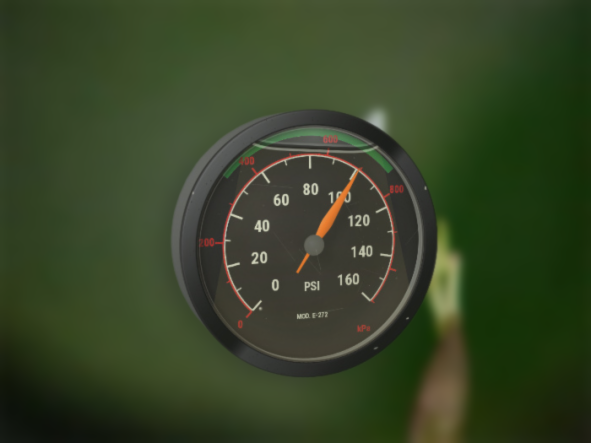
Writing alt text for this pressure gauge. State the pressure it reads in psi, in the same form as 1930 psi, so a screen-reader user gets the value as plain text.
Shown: 100 psi
